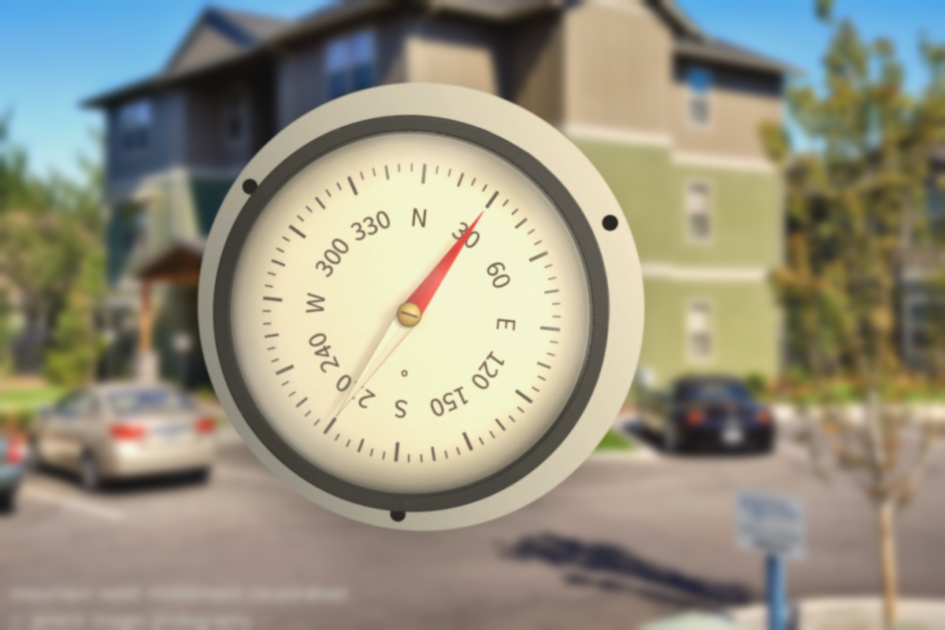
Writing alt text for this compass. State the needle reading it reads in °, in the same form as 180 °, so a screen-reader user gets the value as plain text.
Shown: 30 °
